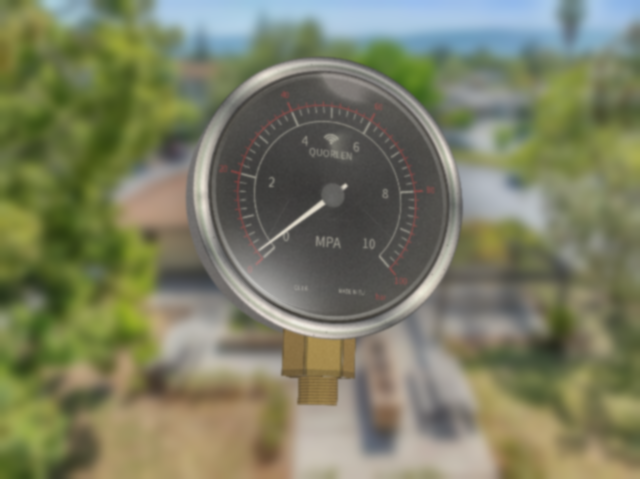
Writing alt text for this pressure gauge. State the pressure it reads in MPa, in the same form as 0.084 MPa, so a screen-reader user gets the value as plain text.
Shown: 0.2 MPa
